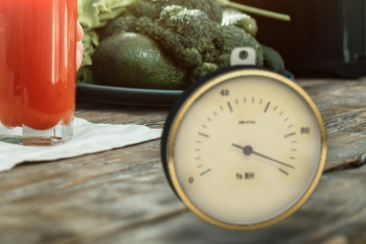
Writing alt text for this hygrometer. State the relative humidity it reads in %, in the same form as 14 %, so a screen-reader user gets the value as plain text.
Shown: 96 %
